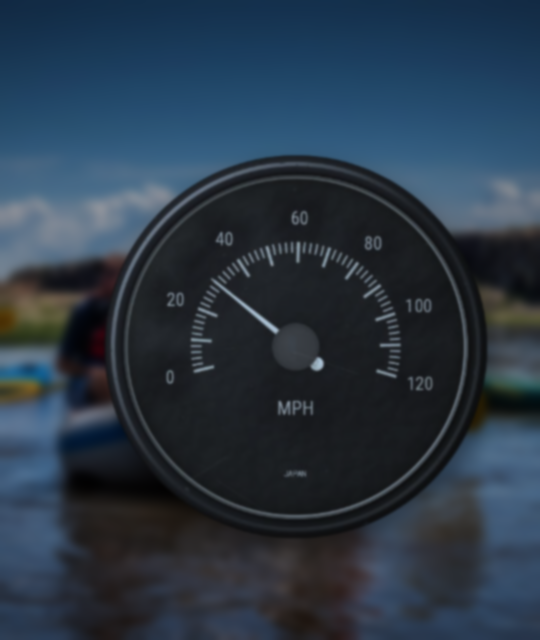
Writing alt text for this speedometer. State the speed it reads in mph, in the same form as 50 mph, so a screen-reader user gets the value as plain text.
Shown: 30 mph
